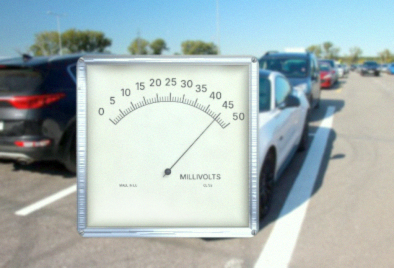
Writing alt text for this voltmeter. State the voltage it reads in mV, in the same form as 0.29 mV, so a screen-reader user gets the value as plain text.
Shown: 45 mV
